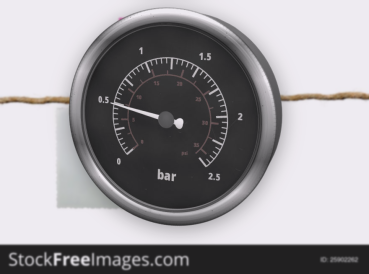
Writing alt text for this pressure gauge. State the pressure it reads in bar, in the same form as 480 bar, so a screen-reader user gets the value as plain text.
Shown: 0.5 bar
